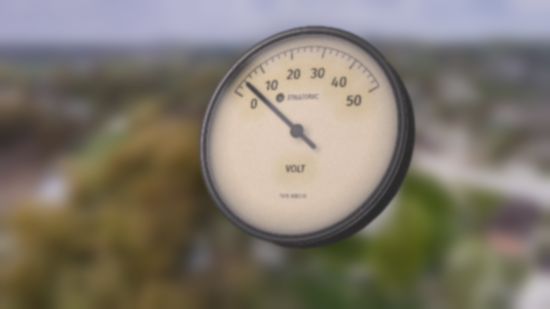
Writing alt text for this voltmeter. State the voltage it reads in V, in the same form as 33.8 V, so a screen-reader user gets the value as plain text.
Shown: 4 V
